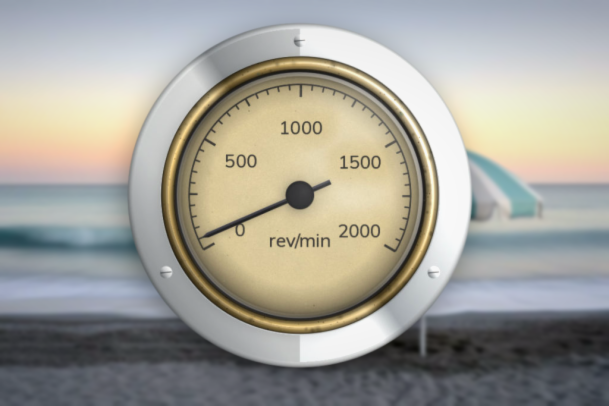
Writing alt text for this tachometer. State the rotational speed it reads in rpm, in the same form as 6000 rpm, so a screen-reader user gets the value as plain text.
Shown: 50 rpm
